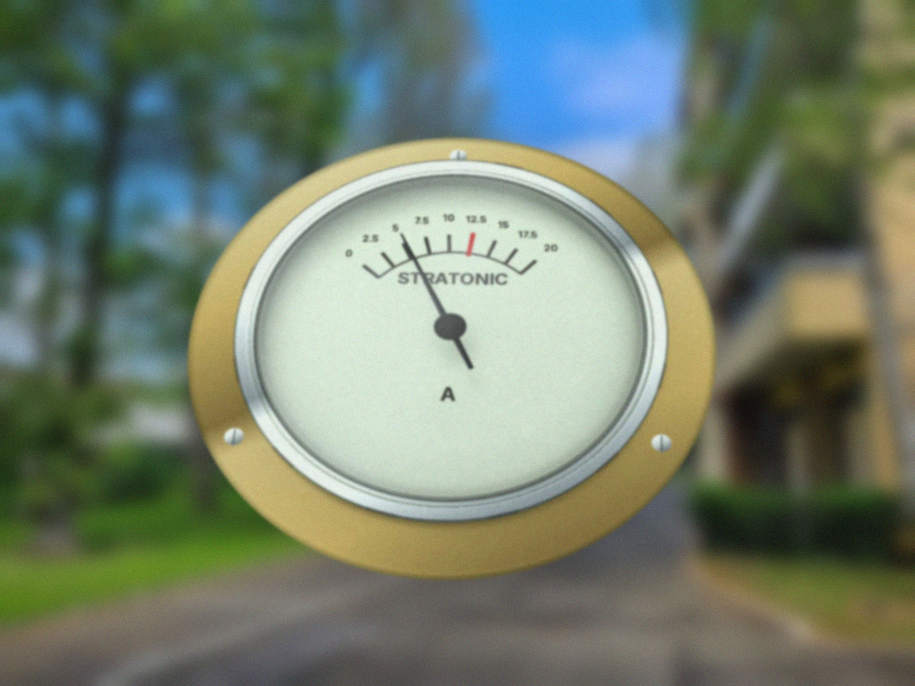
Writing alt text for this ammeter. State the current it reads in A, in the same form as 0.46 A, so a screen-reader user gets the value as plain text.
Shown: 5 A
